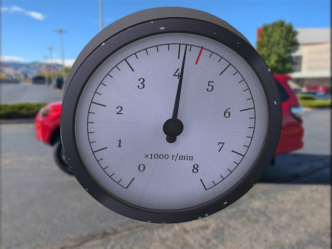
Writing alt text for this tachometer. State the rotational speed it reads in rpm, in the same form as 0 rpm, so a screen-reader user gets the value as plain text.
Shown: 4100 rpm
